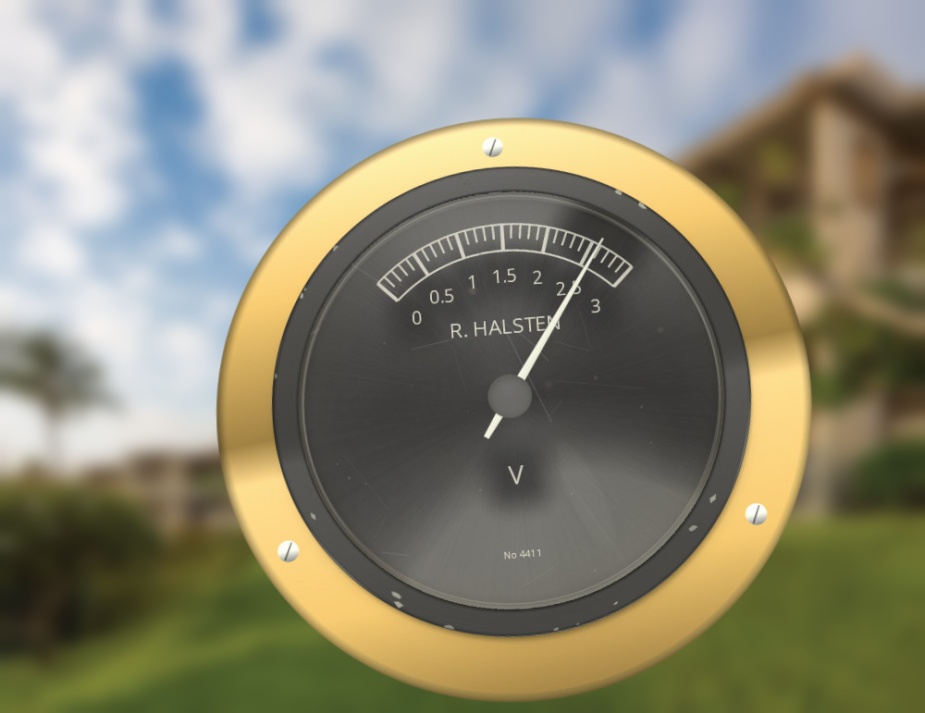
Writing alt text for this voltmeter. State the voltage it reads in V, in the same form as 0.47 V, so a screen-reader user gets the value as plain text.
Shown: 2.6 V
